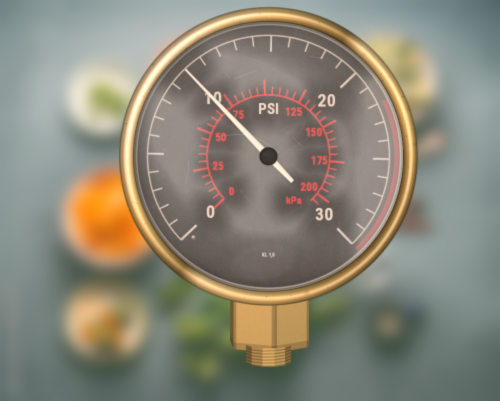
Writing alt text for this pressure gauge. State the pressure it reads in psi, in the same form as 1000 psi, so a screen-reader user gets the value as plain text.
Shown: 10 psi
